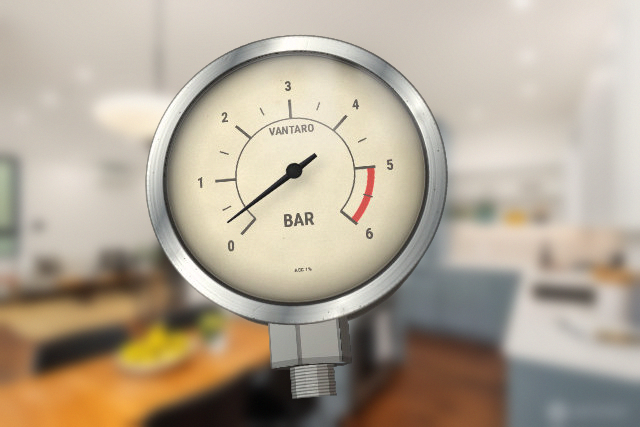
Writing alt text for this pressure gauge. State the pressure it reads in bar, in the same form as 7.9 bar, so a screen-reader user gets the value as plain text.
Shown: 0.25 bar
